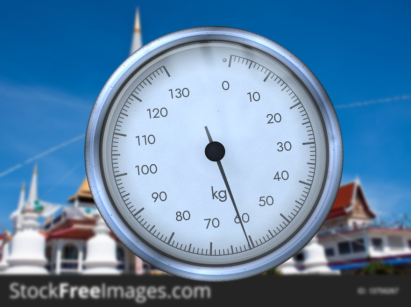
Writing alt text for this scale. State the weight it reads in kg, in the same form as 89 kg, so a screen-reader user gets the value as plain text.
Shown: 61 kg
